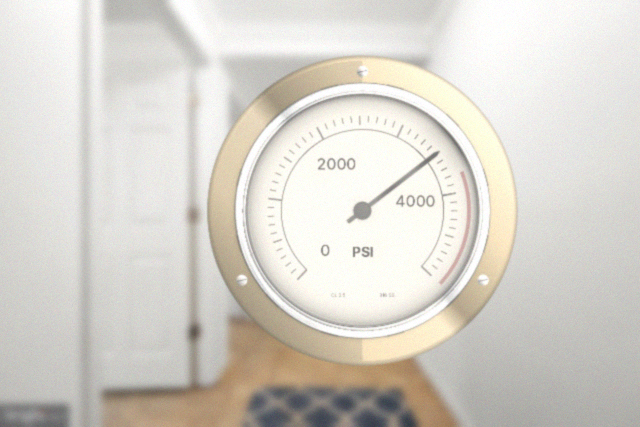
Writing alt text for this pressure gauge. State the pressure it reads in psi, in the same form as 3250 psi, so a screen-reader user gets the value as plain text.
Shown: 3500 psi
